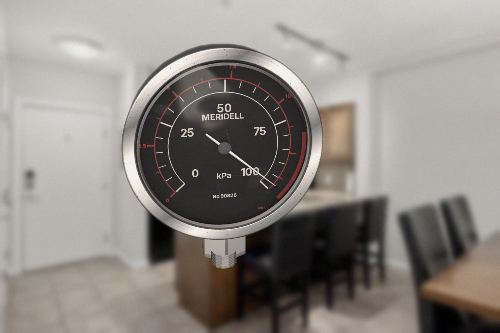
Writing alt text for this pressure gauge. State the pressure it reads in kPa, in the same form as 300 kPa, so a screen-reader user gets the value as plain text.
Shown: 97.5 kPa
